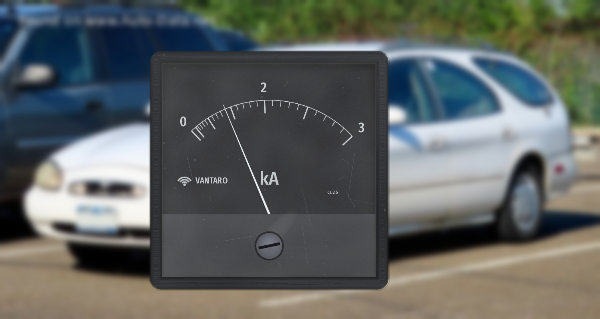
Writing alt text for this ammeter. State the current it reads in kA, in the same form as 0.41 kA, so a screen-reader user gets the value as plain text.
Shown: 1.4 kA
